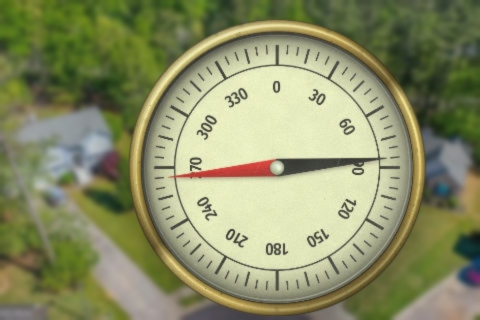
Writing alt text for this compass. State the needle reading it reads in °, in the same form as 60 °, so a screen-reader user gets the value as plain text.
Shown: 265 °
